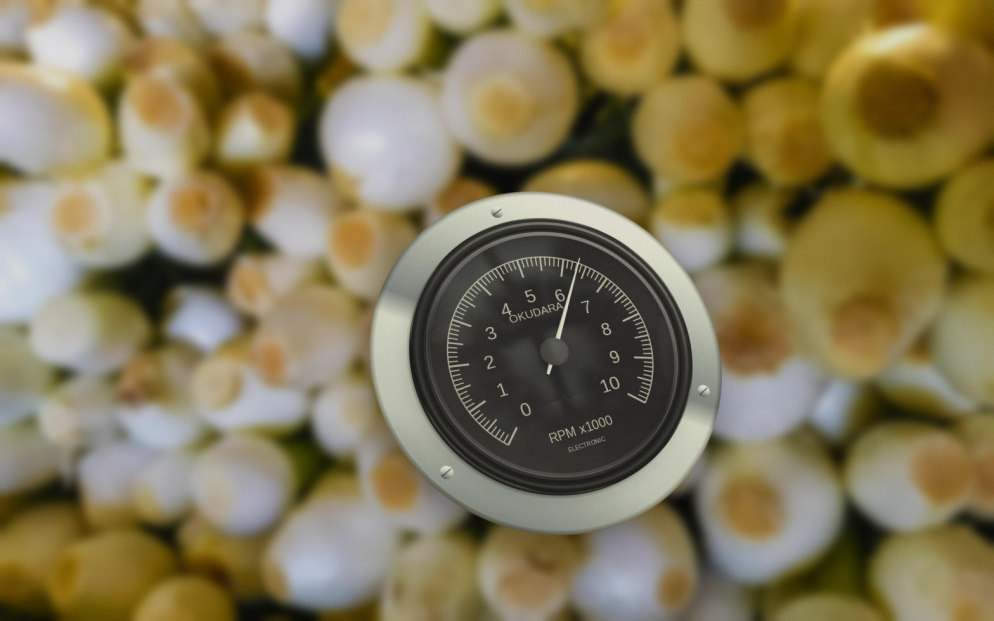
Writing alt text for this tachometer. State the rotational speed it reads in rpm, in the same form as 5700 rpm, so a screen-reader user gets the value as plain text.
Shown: 6300 rpm
